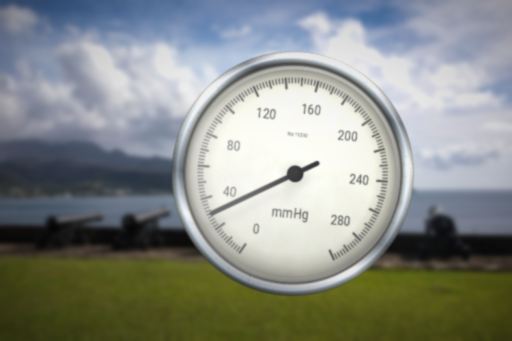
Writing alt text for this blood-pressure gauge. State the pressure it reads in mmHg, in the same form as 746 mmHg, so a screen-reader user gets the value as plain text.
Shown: 30 mmHg
